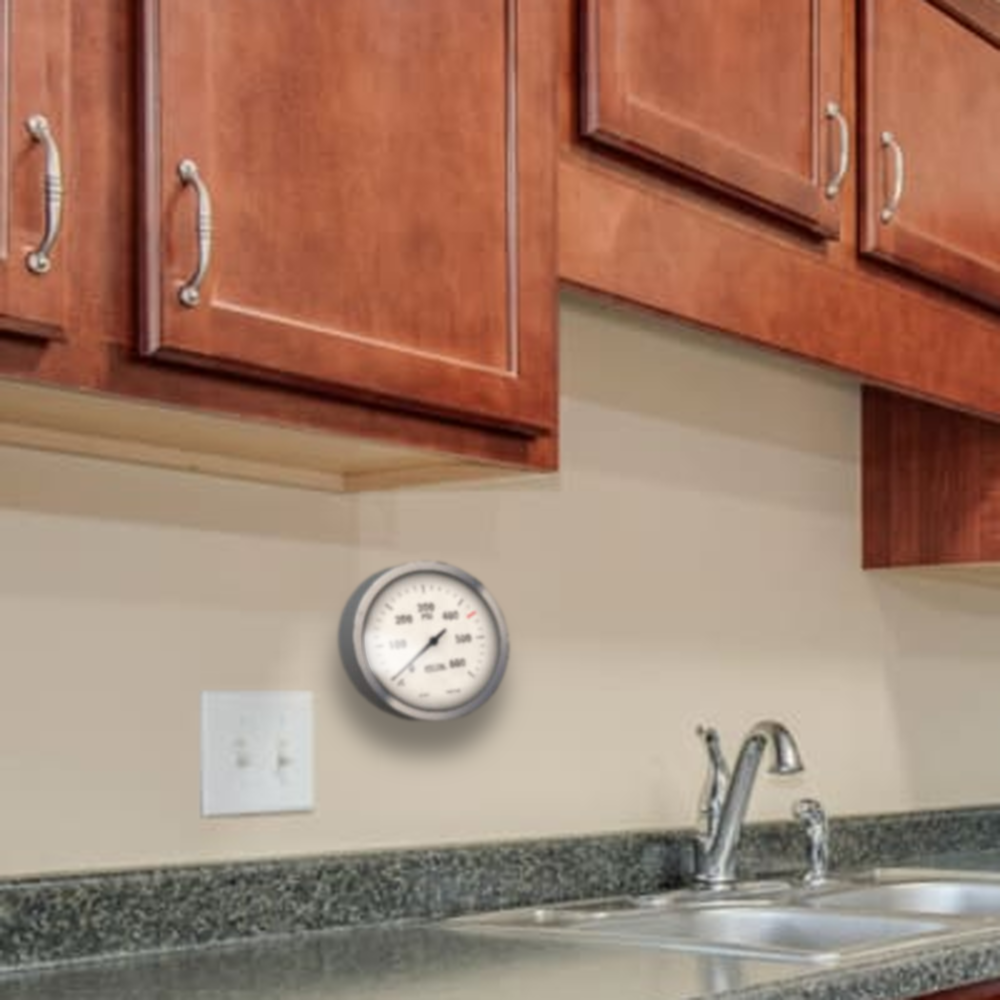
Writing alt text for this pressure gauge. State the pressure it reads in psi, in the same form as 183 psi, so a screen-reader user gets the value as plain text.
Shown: 20 psi
